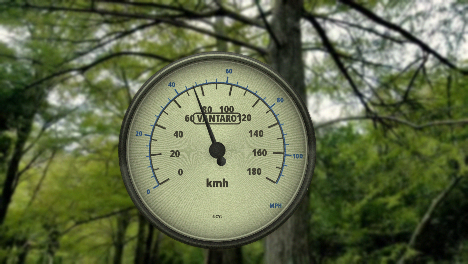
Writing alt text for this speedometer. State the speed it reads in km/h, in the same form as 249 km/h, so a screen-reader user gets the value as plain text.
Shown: 75 km/h
